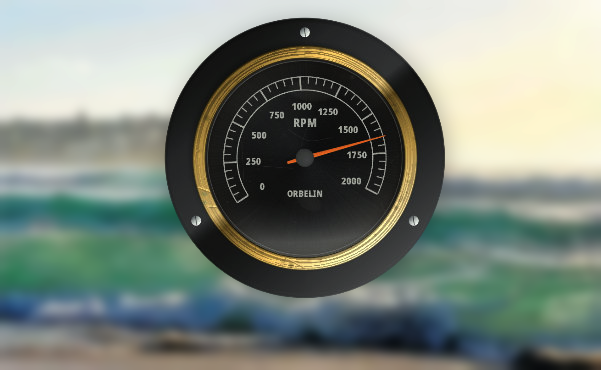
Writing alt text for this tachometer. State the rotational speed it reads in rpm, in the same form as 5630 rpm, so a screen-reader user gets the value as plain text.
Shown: 1650 rpm
